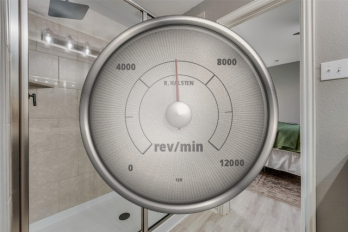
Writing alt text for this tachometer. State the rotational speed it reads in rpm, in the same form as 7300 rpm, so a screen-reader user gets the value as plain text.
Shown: 6000 rpm
